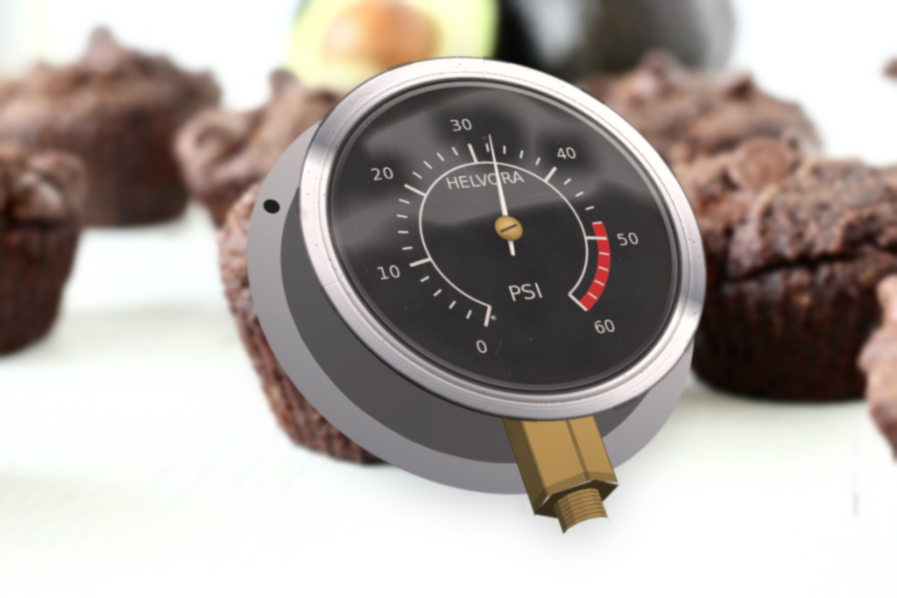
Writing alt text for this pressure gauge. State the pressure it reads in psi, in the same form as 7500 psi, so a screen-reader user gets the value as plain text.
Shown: 32 psi
